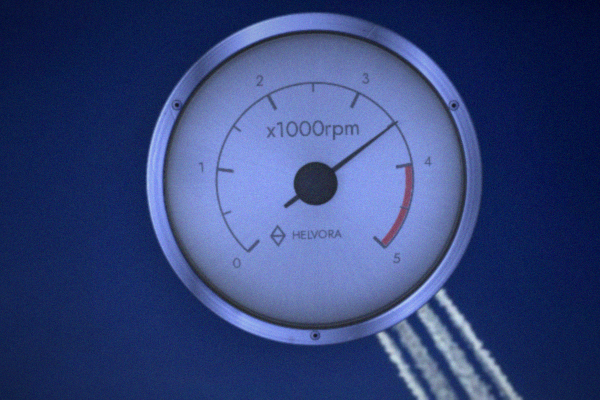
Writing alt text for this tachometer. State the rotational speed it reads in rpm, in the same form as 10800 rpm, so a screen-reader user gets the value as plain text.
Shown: 3500 rpm
